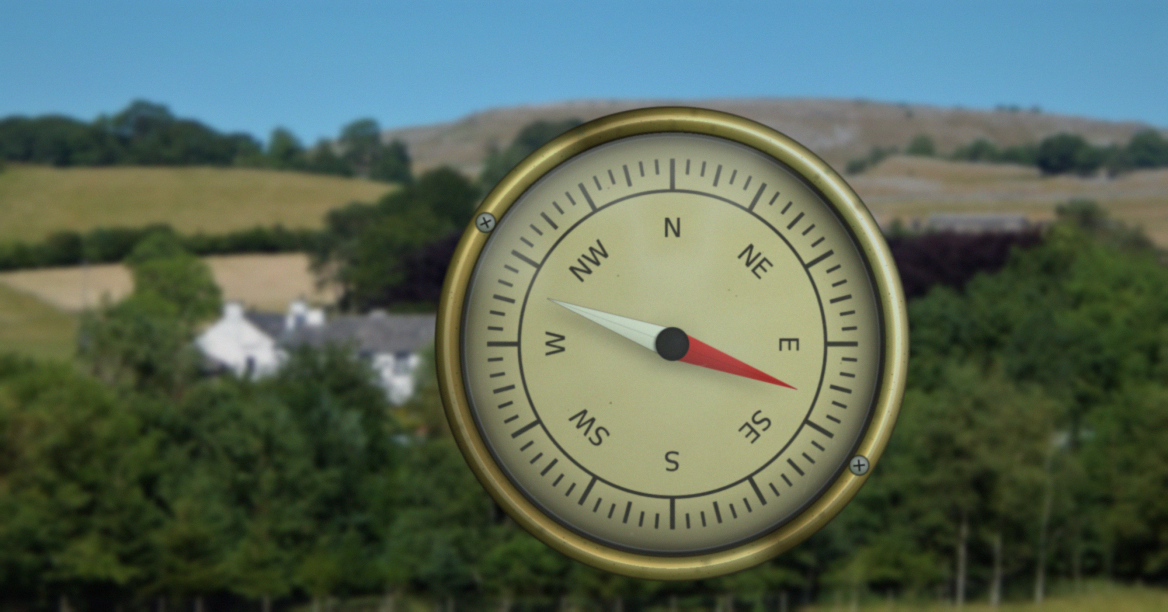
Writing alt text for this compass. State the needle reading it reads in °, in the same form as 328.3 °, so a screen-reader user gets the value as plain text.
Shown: 110 °
